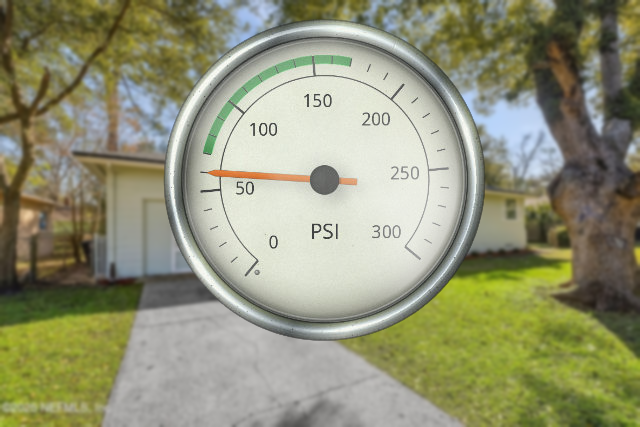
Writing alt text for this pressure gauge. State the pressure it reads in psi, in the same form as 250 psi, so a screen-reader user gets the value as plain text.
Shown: 60 psi
